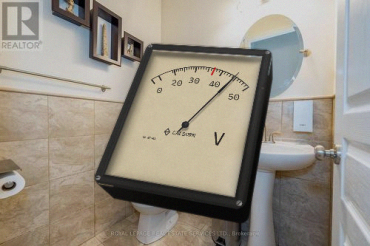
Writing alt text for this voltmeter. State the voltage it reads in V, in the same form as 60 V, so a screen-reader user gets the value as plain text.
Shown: 45 V
